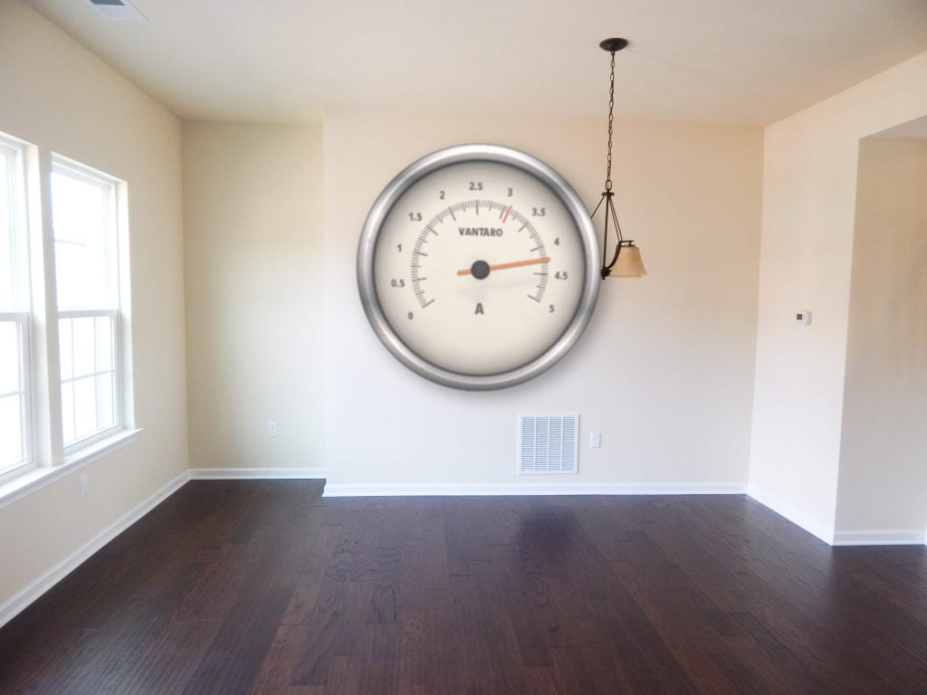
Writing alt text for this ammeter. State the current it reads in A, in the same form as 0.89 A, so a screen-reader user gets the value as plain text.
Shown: 4.25 A
